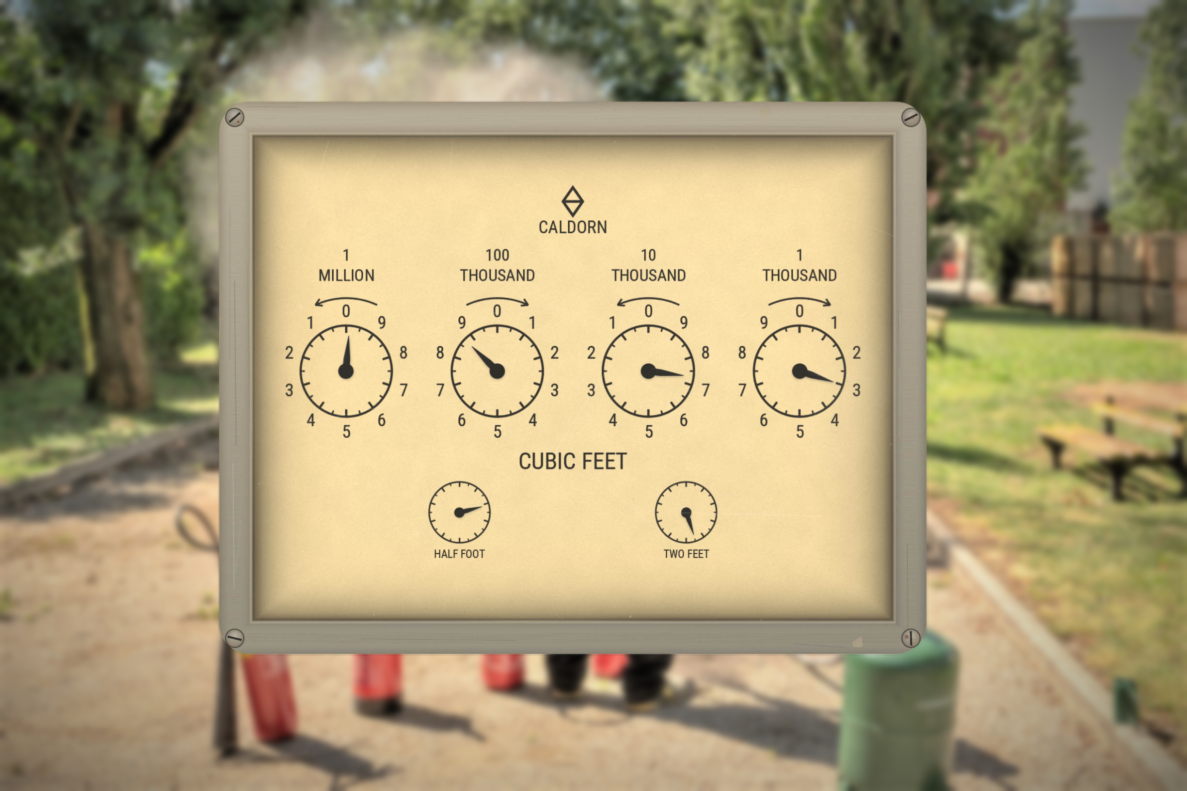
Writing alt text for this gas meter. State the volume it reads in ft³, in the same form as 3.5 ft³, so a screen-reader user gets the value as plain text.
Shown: 987300 ft³
